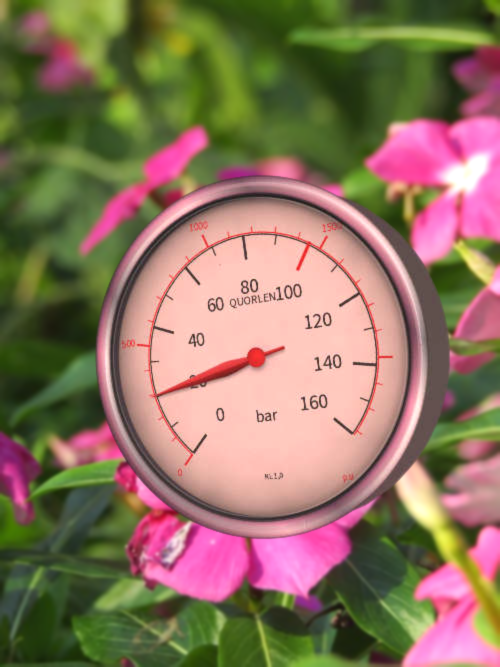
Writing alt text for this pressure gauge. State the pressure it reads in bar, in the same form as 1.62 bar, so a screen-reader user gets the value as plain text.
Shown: 20 bar
